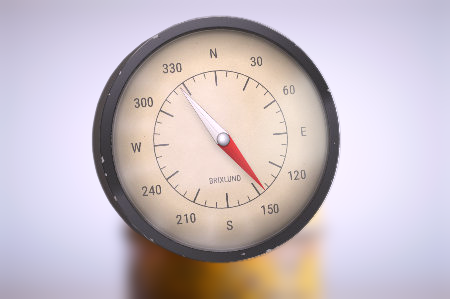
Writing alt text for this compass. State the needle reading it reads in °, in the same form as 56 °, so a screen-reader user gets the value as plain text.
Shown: 145 °
